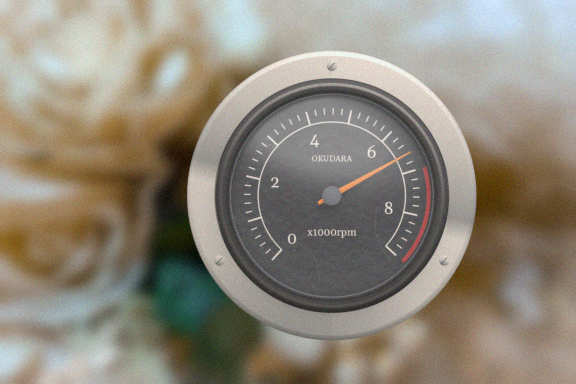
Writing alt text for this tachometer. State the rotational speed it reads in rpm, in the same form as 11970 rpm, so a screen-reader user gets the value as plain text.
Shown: 6600 rpm
